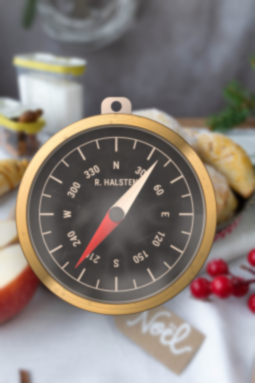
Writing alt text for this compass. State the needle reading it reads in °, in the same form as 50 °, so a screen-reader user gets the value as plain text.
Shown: 217.5 °
